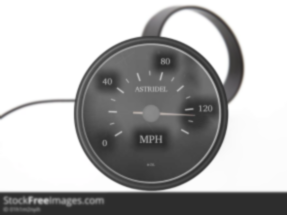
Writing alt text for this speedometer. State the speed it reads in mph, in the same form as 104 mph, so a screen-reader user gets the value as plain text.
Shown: 125 mph
